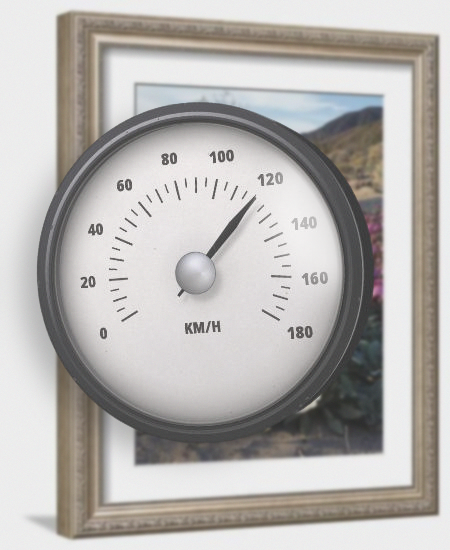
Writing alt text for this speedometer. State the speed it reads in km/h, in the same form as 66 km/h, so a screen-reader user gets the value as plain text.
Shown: 120 km/h
